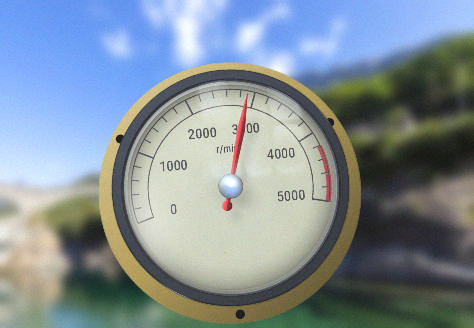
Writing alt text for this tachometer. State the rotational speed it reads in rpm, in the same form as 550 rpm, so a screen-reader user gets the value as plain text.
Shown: 2900 rpm
